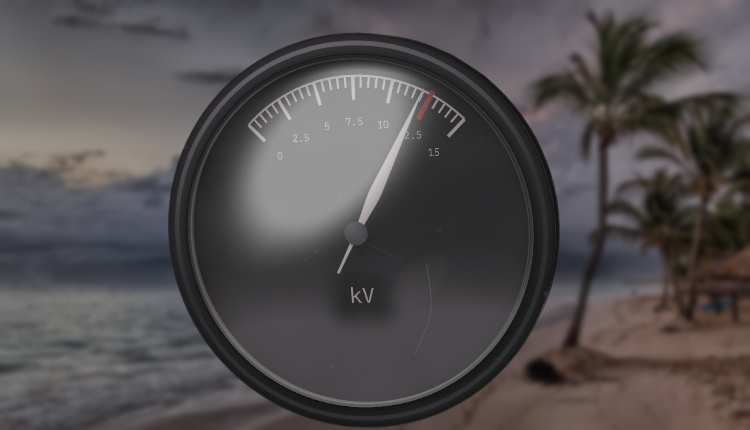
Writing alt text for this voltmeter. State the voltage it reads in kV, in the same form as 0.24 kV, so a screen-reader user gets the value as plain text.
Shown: 12 kV
